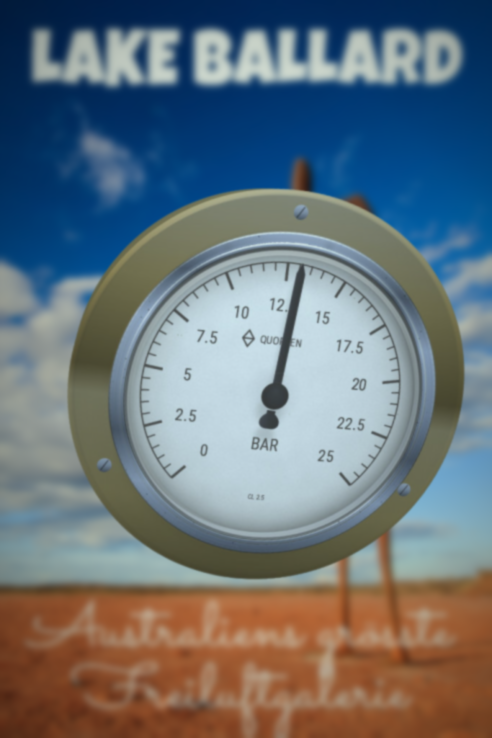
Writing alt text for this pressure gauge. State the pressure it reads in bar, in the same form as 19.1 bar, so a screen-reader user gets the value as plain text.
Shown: 13 bar
